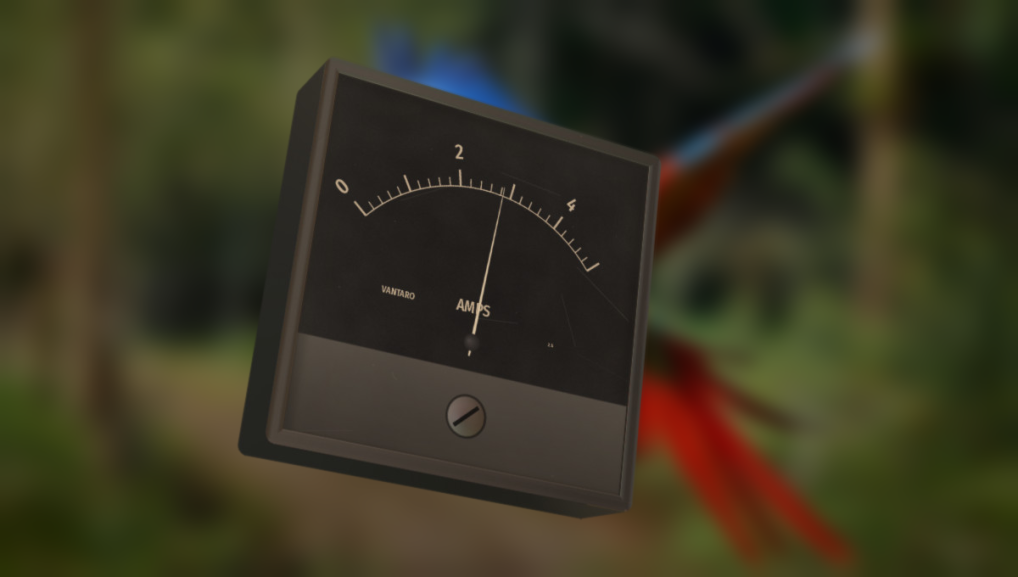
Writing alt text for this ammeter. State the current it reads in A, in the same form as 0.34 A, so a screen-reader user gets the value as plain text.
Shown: 2.8 A
